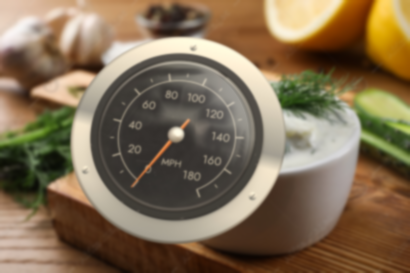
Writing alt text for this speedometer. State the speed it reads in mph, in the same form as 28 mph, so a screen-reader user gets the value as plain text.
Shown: 0 mph
